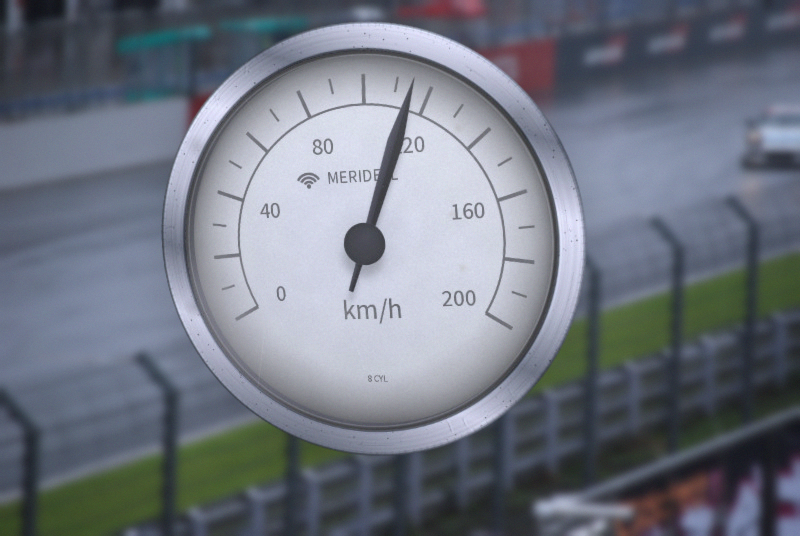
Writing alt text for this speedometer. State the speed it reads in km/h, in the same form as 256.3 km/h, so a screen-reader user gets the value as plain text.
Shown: 115 km/h
